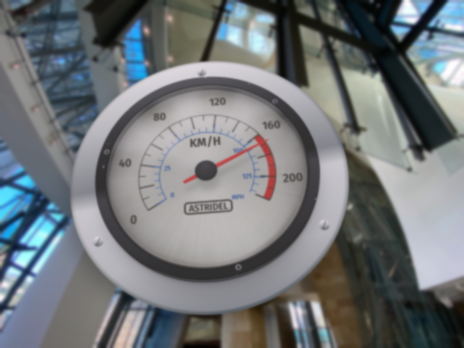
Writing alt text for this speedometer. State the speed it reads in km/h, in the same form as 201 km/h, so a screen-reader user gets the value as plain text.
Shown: 170 km/h
